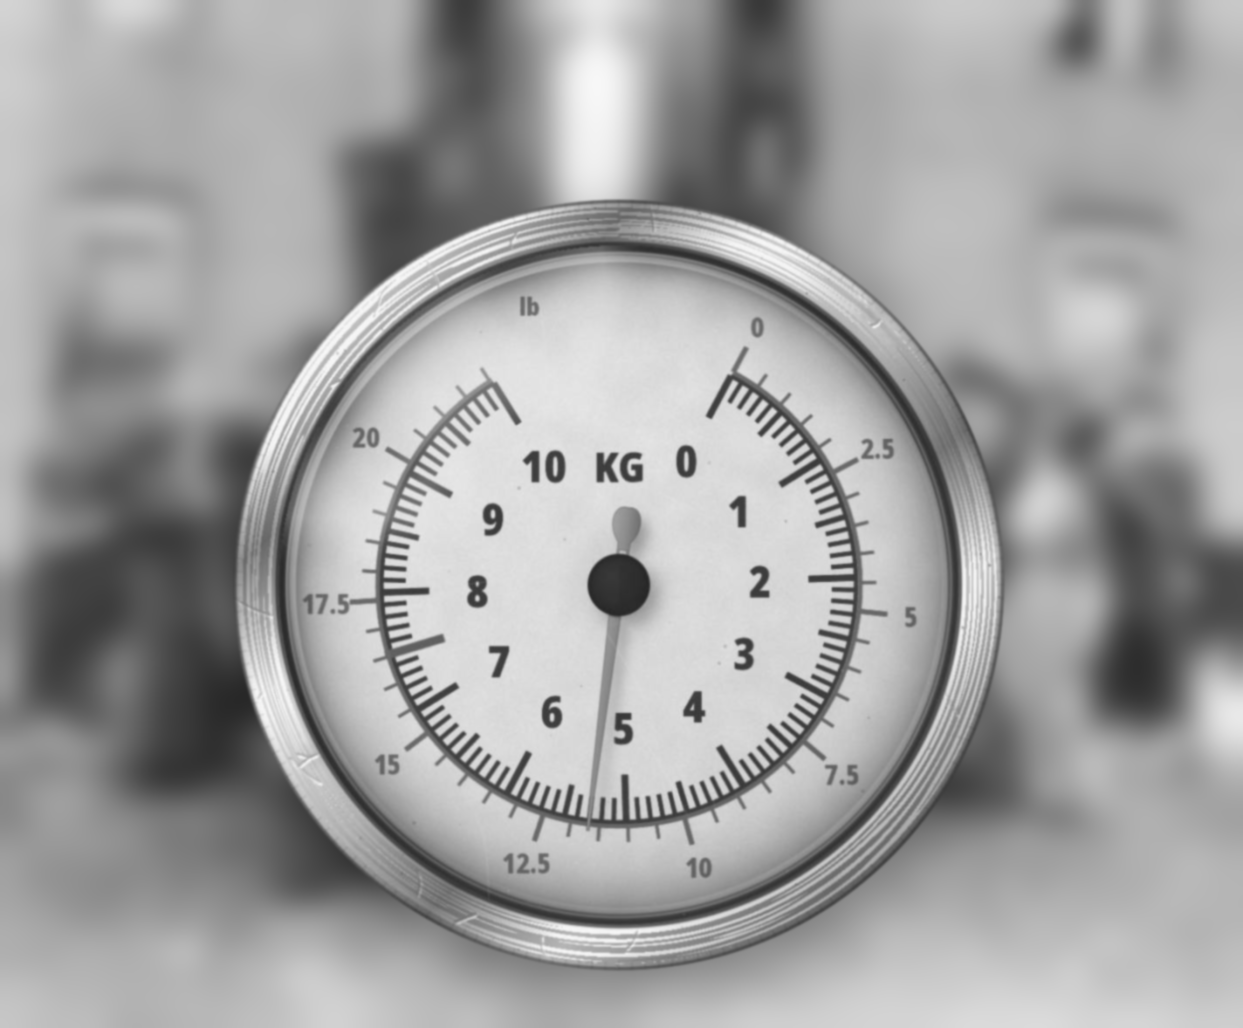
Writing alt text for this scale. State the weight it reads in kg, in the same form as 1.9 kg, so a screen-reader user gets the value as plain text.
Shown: 5.3 kg
